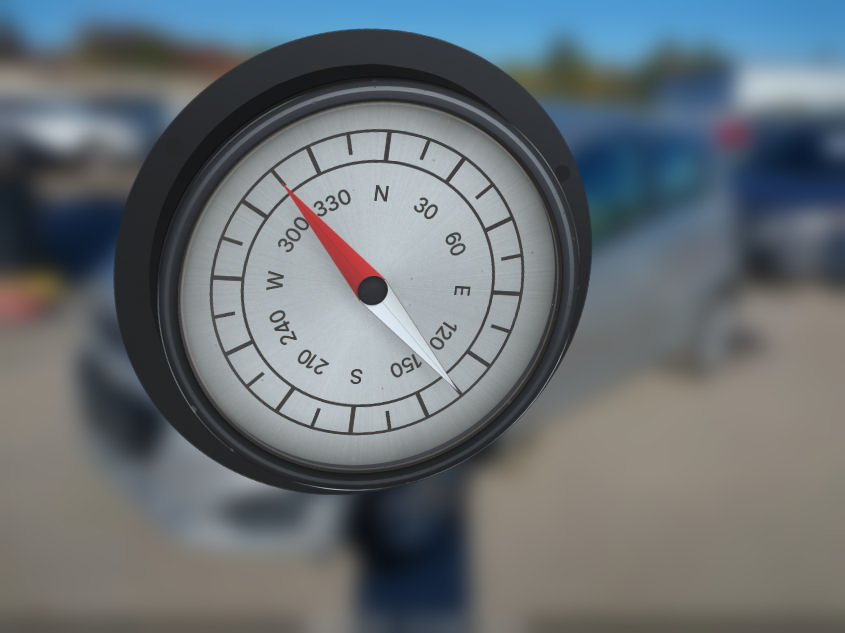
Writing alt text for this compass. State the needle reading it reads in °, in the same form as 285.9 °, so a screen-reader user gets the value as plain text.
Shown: 315 °
